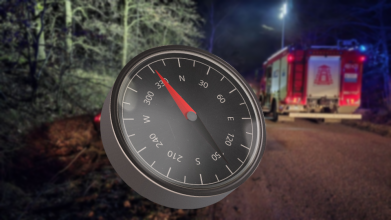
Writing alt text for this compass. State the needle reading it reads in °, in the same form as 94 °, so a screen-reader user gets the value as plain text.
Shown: 330 °
